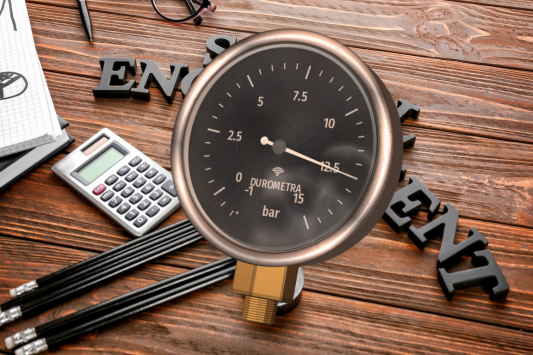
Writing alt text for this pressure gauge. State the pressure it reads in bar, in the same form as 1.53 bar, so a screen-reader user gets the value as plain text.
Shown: 12.5 bar
